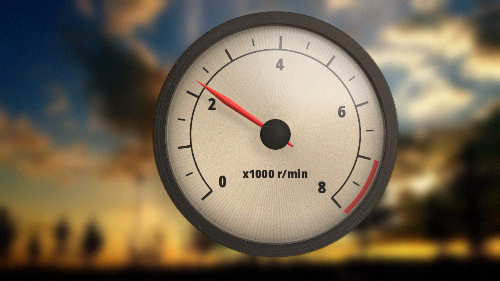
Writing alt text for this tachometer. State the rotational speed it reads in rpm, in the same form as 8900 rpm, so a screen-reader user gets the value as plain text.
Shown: 2250 rpm
